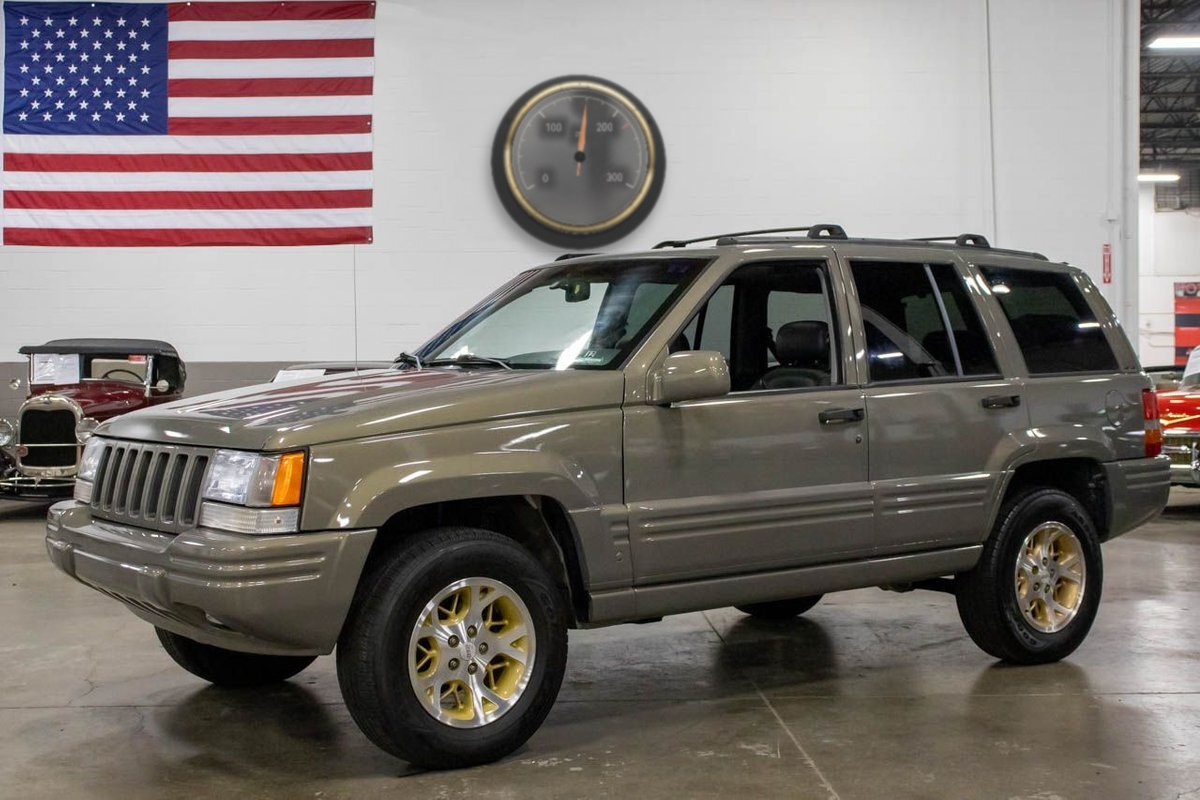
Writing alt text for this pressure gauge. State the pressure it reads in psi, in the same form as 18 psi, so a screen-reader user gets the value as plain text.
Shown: 160 psi
